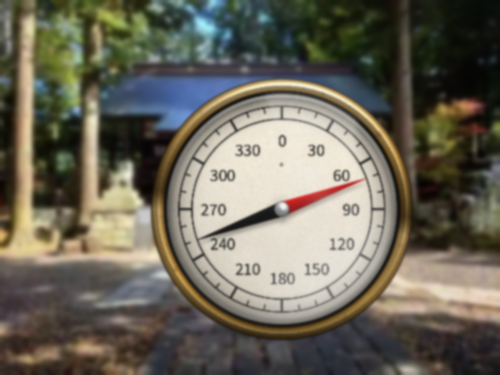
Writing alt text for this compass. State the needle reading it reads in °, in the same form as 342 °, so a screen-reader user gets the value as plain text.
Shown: 70 °
